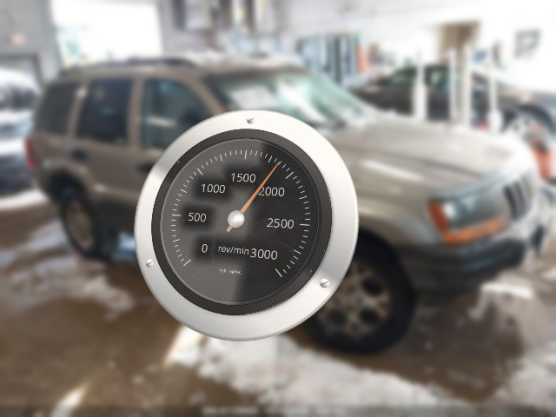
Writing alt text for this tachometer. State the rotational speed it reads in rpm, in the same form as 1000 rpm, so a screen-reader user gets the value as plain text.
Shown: 1850 rpm
